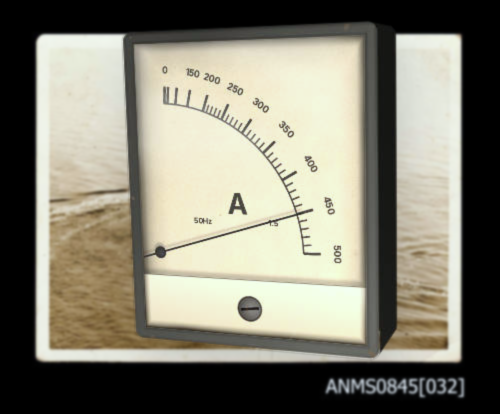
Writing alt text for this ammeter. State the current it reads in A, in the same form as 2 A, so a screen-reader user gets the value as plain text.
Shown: 450 A
